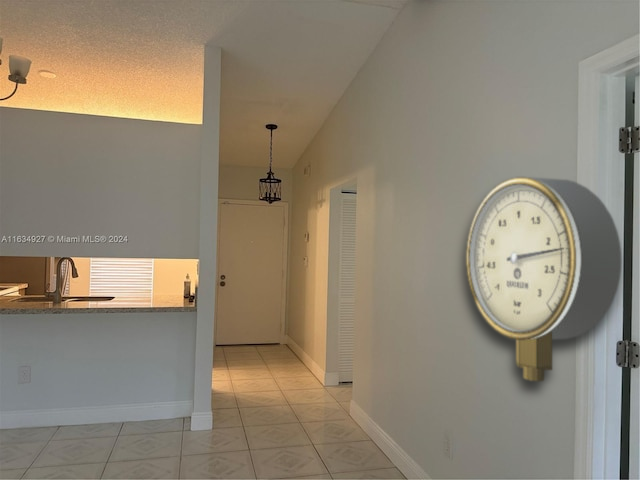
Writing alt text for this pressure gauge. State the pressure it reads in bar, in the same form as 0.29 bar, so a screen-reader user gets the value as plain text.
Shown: 2.2 bar
